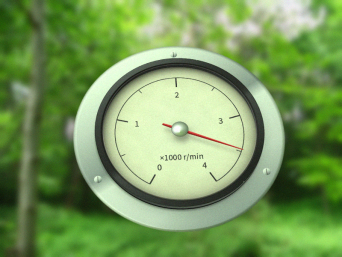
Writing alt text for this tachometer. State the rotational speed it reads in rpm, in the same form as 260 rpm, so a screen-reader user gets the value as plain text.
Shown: 3500 rpm
